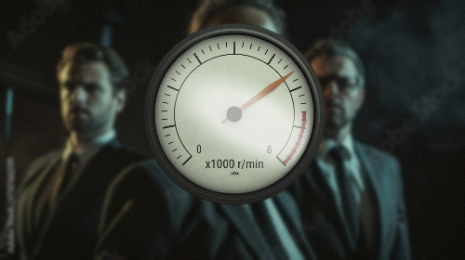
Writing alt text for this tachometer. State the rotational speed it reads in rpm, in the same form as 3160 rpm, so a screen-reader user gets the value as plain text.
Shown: 5600 rpm
